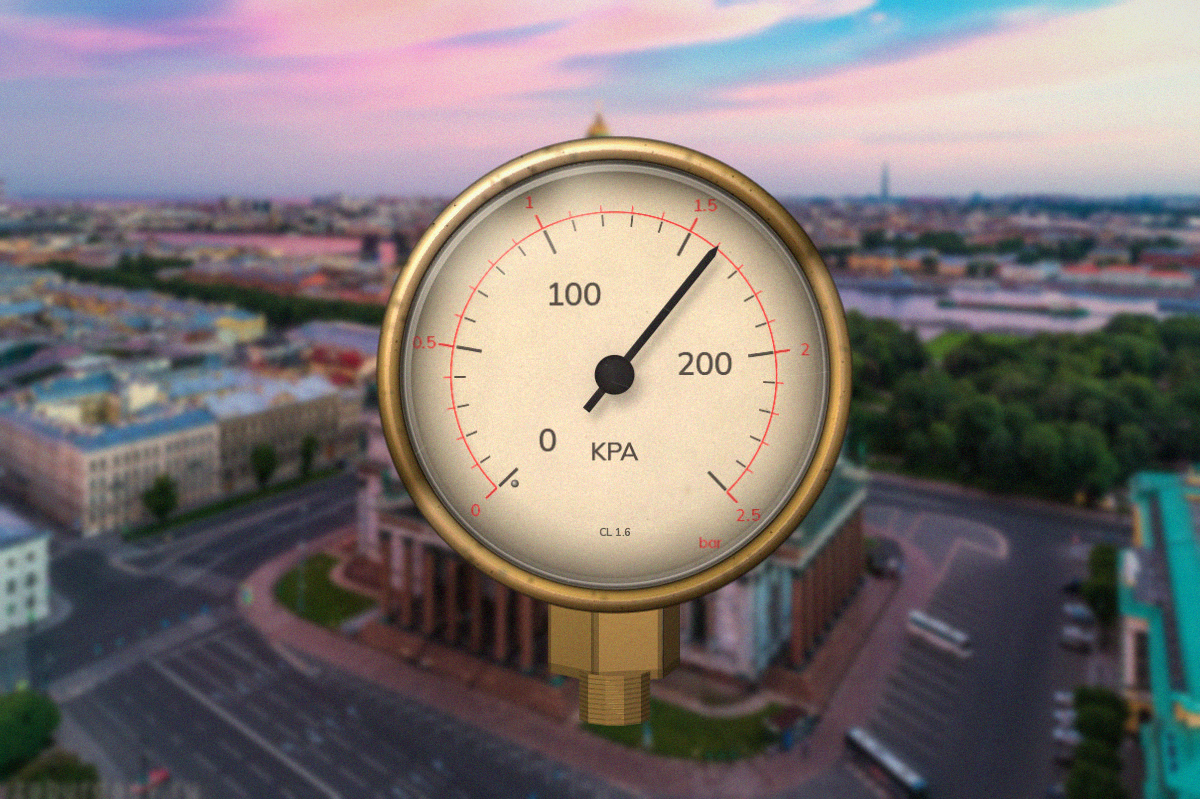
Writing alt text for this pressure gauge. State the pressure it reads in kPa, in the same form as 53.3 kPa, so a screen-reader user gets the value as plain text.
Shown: 160 kPa
